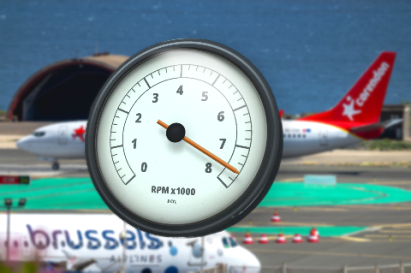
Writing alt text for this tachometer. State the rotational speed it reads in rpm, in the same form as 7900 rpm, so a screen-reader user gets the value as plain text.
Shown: 7600 rpm
